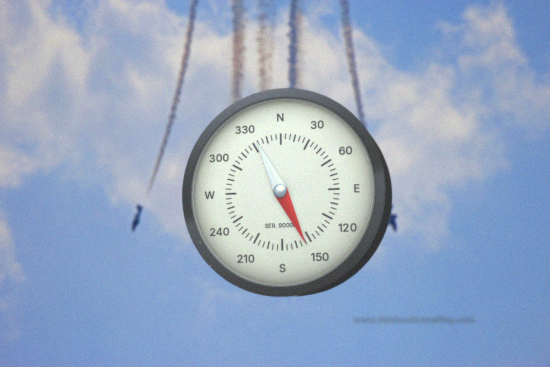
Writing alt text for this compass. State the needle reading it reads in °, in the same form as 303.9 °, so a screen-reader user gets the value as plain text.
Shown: 155 °
